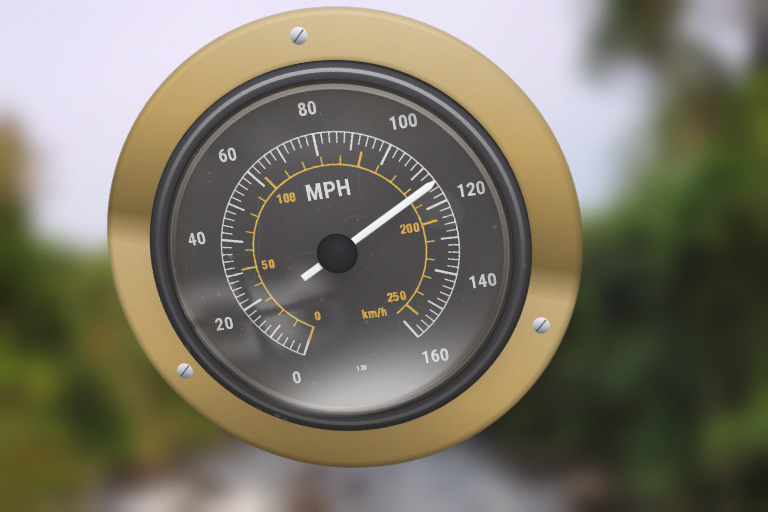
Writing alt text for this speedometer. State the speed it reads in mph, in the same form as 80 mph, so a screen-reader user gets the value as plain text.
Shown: 114 mph
